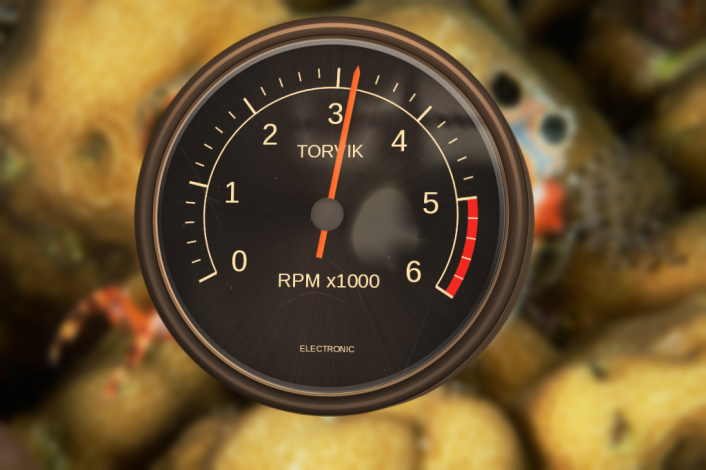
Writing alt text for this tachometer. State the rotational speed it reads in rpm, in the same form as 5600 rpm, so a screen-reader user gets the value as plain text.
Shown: 3200 rpm
